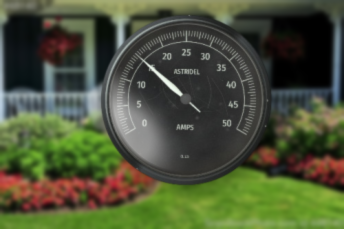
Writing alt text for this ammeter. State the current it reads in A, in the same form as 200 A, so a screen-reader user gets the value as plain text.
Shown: 15 A
